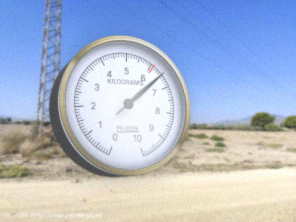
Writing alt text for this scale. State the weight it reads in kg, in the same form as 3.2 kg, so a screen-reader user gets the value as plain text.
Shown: 6.5 kg
